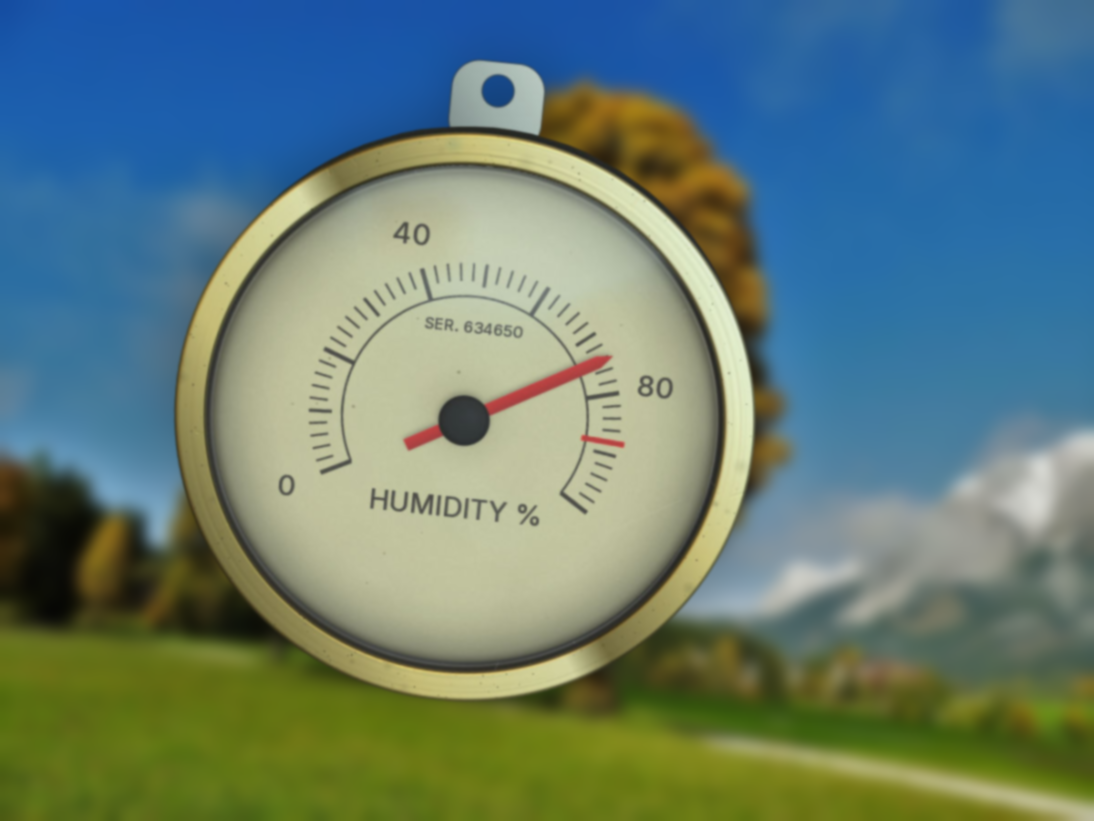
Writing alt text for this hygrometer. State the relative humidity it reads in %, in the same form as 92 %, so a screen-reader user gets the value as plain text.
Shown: 74 %
